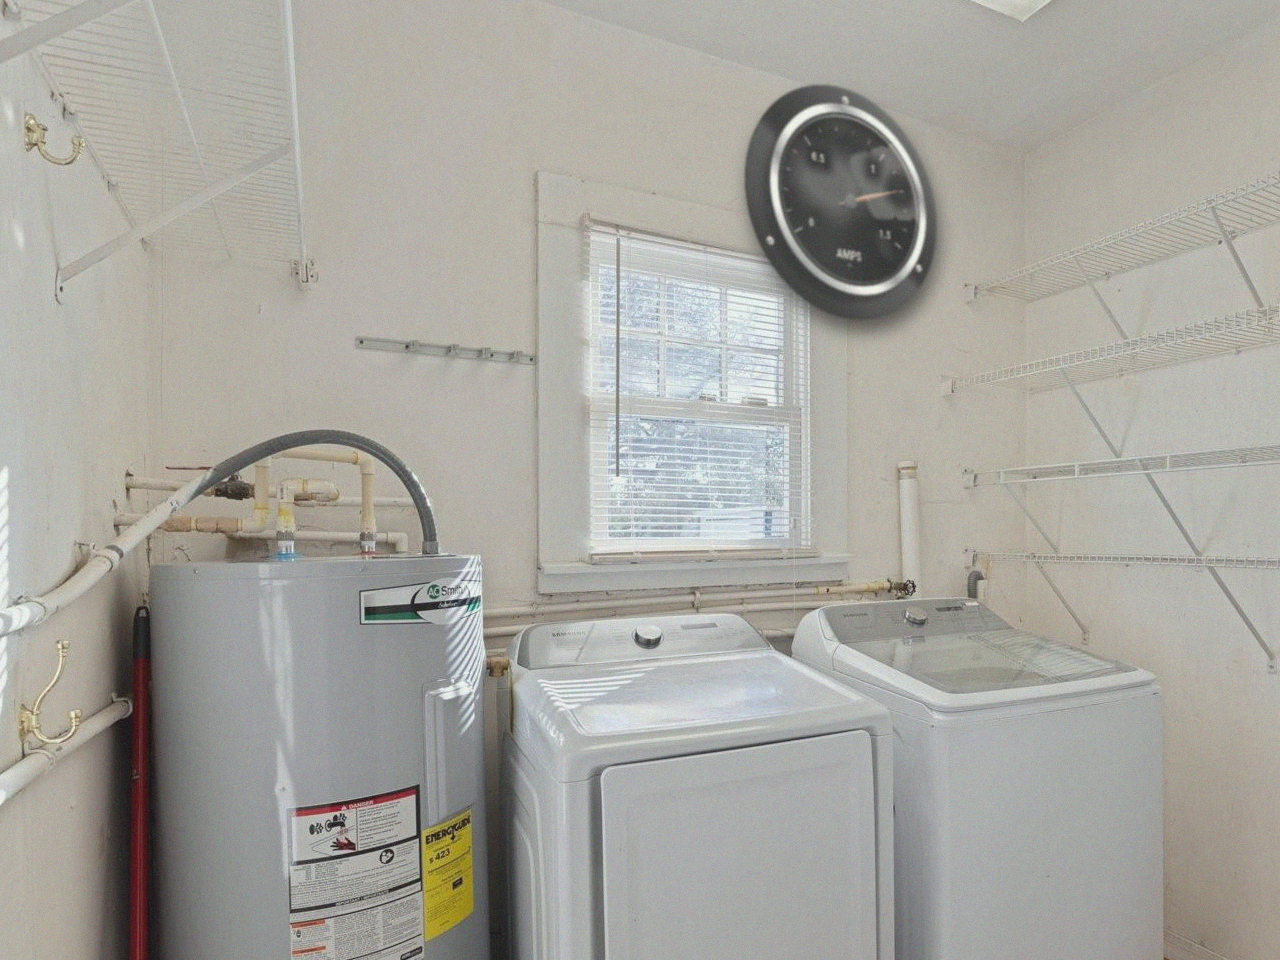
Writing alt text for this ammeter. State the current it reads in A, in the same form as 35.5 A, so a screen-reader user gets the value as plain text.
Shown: 1.2 A
